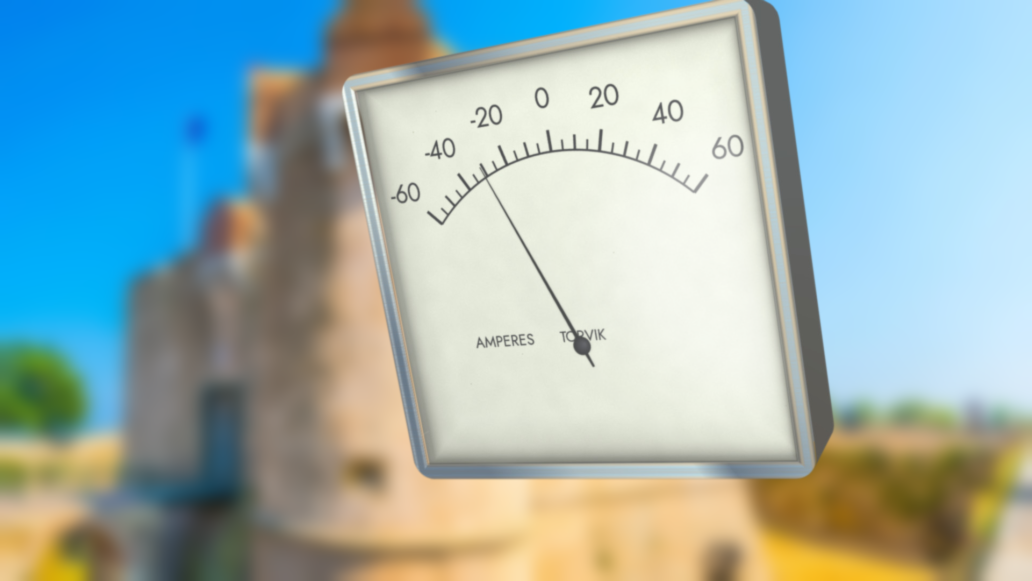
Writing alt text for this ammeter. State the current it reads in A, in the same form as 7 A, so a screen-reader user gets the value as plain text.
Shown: -30 A
